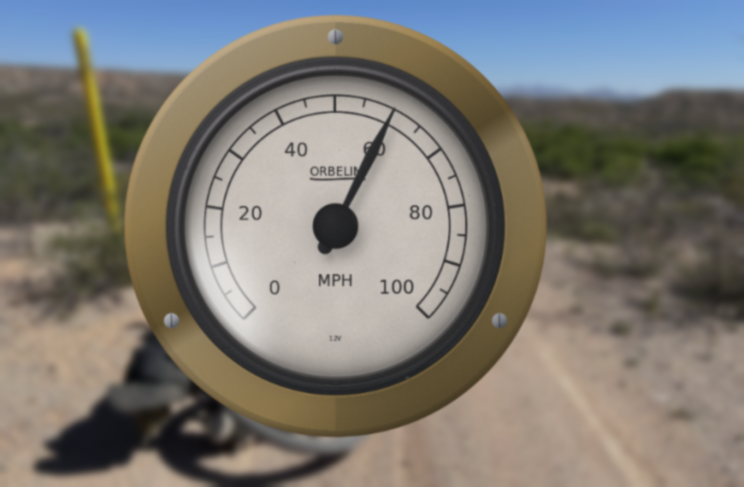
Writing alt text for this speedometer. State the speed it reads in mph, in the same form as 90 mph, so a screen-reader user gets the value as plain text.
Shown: 60 mph
